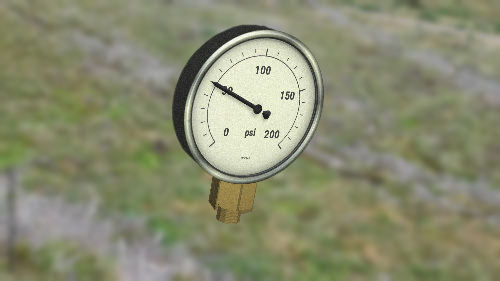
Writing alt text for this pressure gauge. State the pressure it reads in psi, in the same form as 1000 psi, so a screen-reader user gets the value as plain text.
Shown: 50 psi
